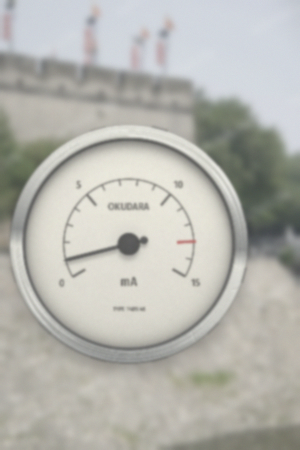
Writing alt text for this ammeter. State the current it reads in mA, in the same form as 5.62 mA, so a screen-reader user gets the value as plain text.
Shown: 1 mA
